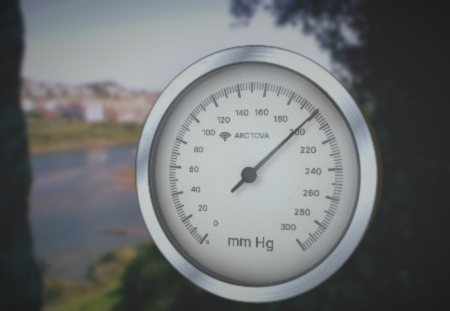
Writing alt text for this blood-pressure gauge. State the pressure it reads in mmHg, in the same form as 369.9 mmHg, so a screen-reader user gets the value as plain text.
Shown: 200 mmHg
